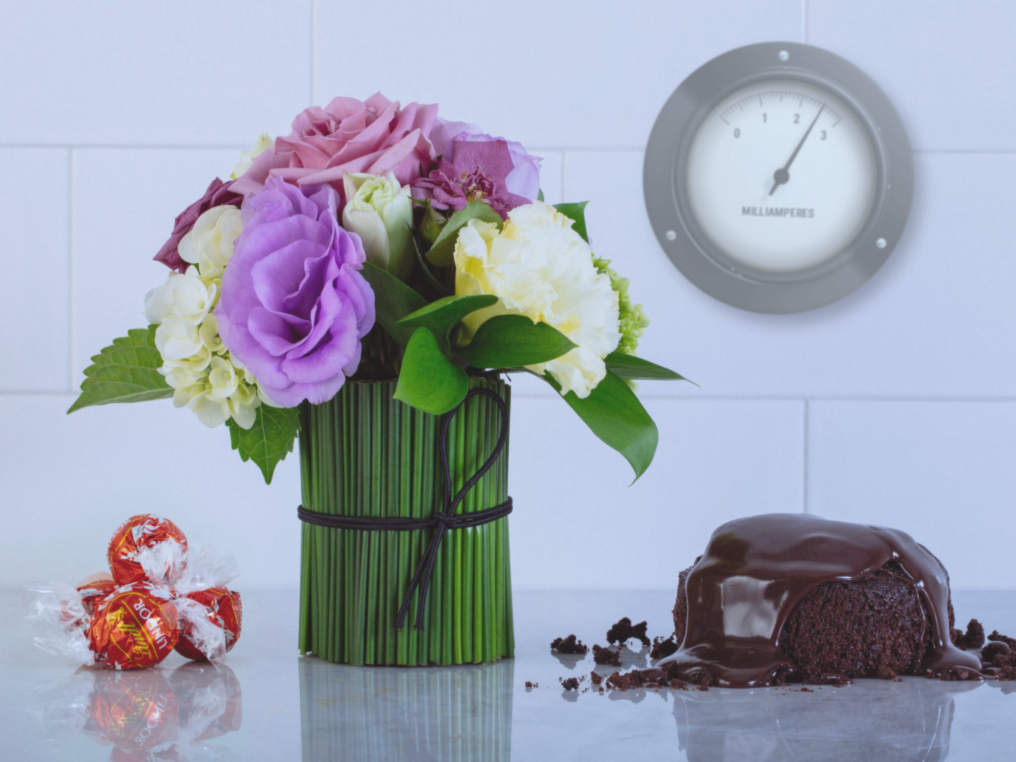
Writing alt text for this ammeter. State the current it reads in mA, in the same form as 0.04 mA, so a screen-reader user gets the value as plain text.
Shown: 2.5 mA
